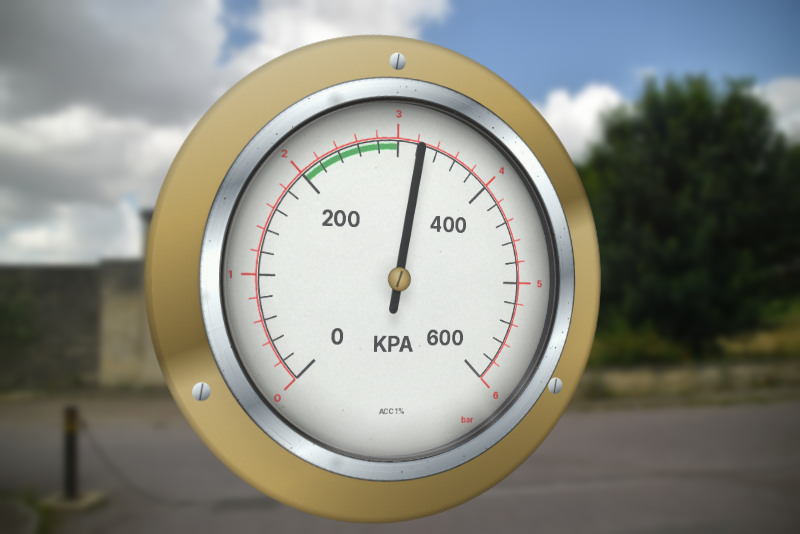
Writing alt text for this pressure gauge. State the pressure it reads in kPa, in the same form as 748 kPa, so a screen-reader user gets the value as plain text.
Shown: 320 kPa
